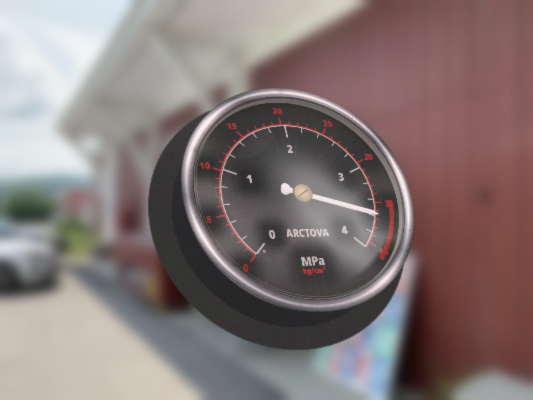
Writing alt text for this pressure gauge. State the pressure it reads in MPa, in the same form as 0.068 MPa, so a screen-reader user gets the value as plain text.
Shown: 3.6 MPa
